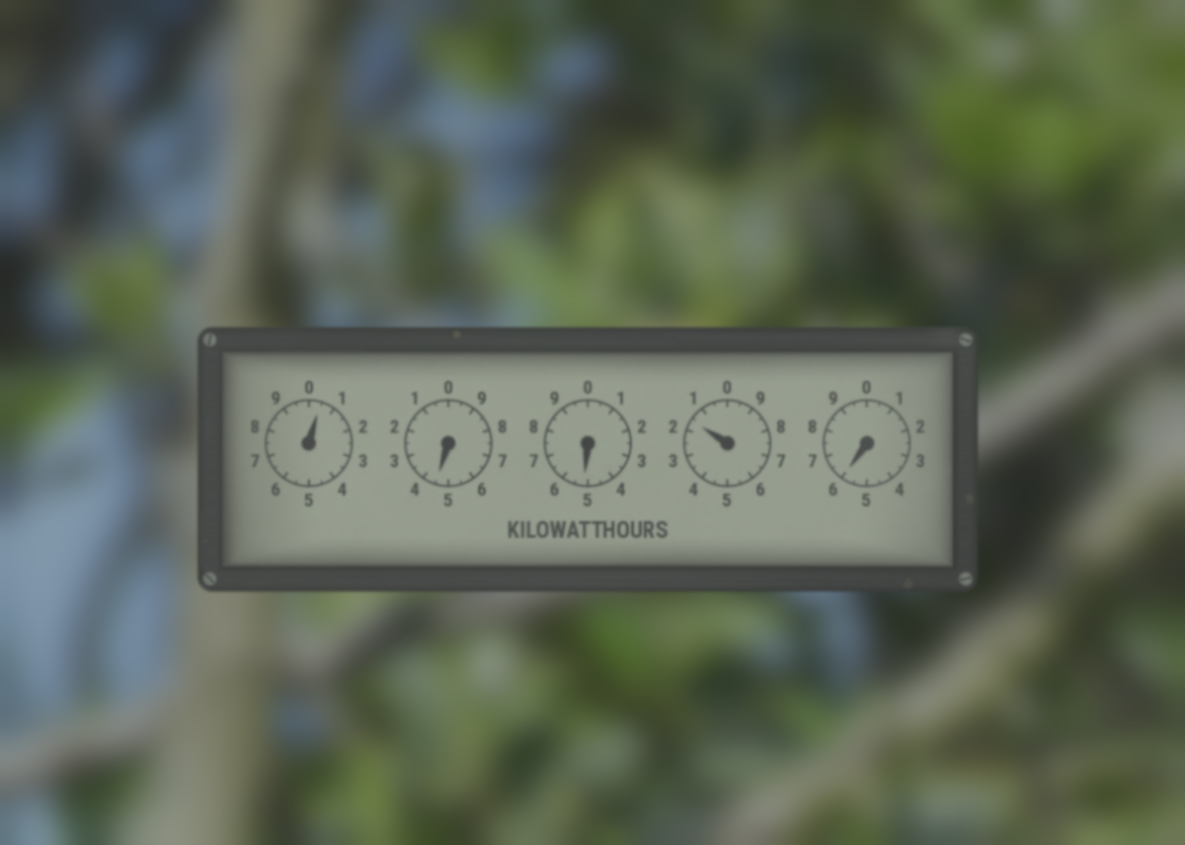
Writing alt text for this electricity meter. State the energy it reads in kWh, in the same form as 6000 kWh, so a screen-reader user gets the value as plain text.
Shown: 4516 kWh
